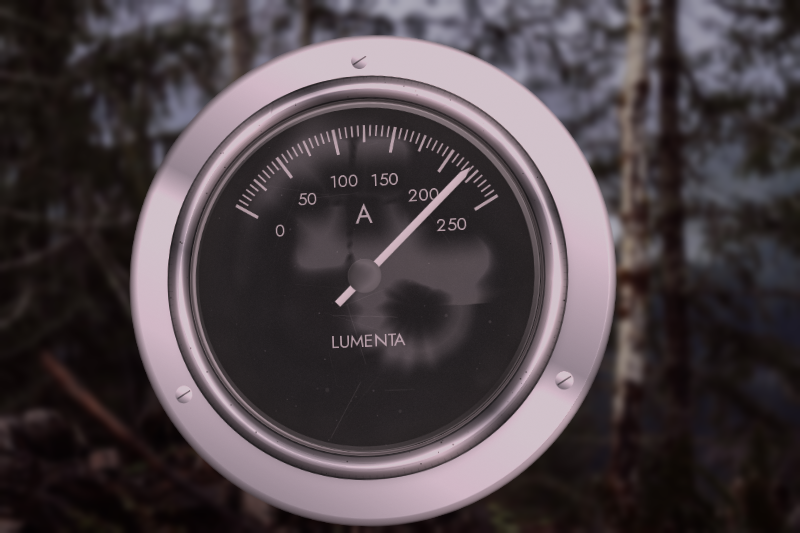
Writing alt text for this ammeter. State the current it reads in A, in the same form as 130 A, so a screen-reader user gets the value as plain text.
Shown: 220 A
